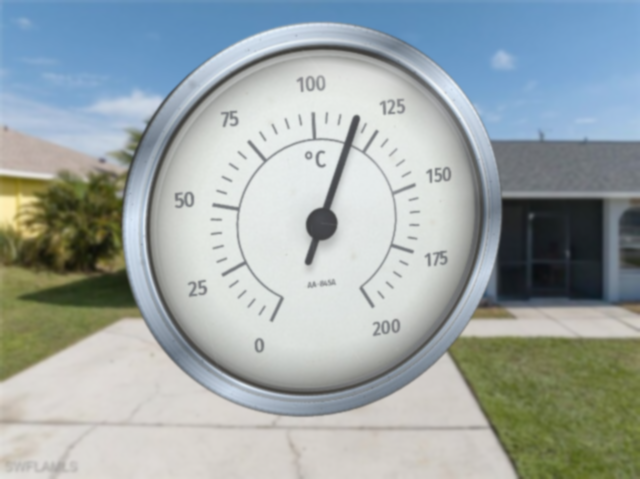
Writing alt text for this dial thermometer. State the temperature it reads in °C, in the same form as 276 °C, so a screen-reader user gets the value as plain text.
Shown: 115 °C
